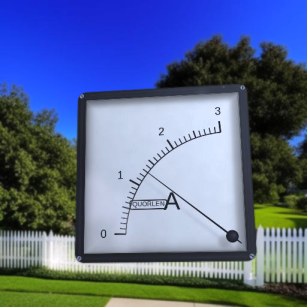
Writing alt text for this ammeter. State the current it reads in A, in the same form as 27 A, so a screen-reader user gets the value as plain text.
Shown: 1.3 A
